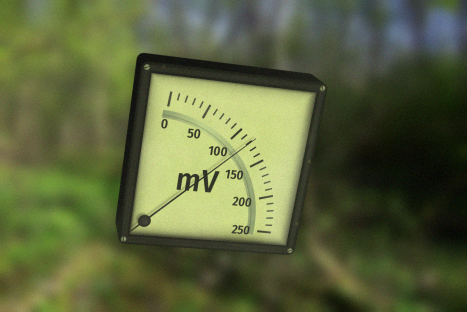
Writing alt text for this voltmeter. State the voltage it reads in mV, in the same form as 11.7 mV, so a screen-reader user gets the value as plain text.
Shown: 120 mV
